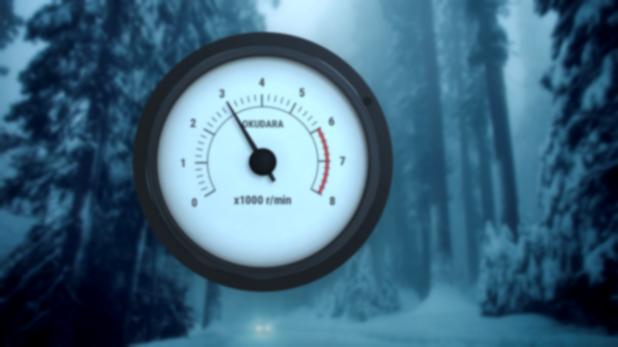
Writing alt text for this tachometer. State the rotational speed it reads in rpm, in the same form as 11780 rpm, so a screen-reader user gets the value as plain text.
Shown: 3000 rpm
